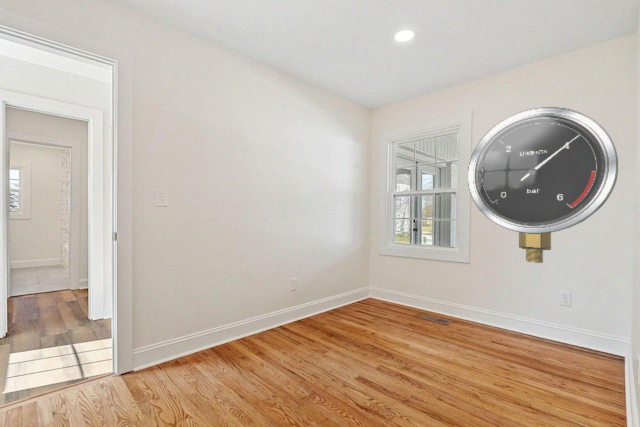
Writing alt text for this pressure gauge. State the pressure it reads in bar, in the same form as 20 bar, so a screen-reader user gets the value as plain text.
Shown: 4 bar
